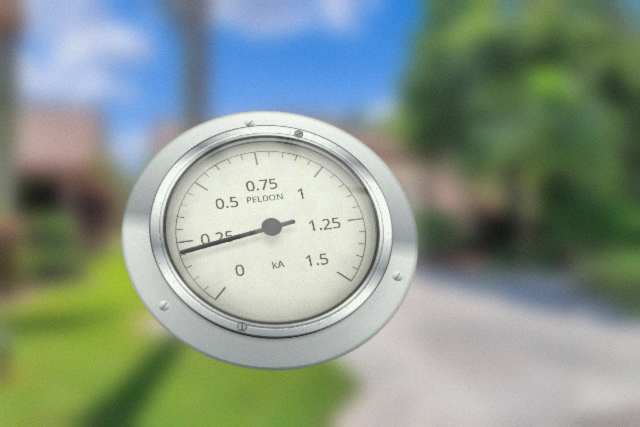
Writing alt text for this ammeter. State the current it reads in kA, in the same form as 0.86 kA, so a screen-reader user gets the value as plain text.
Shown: 0.2 kA
